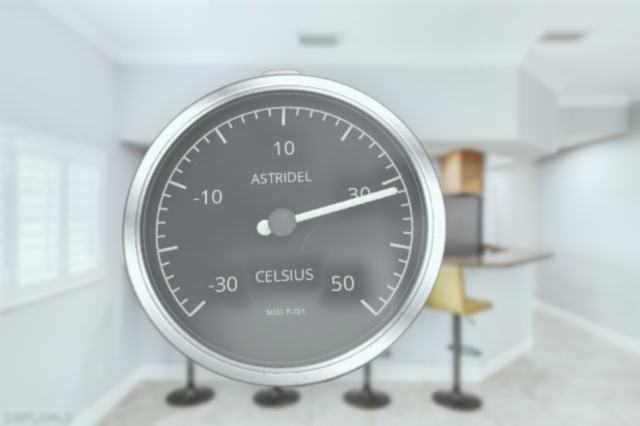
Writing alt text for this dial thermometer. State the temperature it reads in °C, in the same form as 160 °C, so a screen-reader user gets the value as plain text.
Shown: 32 °C
